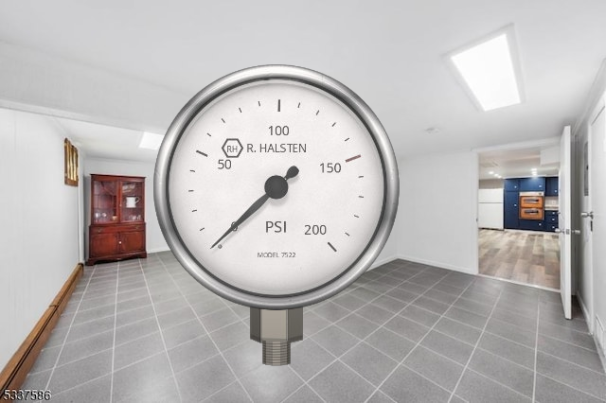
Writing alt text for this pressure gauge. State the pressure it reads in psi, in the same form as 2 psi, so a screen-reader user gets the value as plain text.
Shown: 0 psi
